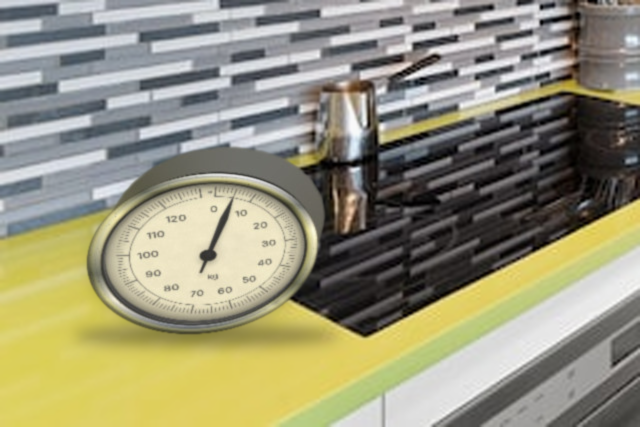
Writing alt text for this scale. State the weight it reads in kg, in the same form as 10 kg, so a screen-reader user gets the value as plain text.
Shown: 5 kg
